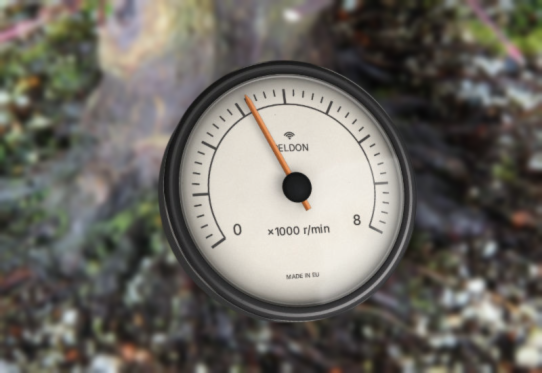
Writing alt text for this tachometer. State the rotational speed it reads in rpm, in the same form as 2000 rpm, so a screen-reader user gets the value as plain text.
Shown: 3200 rpm
